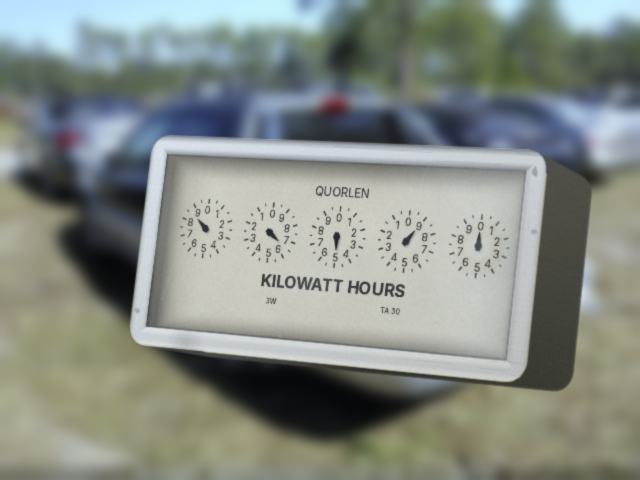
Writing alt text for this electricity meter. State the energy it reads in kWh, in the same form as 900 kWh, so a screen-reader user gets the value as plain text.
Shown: 86490 kWh
